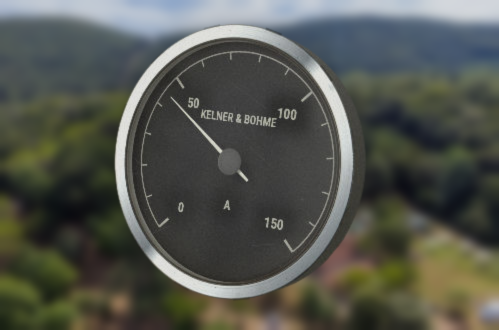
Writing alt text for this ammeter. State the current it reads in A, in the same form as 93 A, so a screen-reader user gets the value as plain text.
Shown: 45 A
